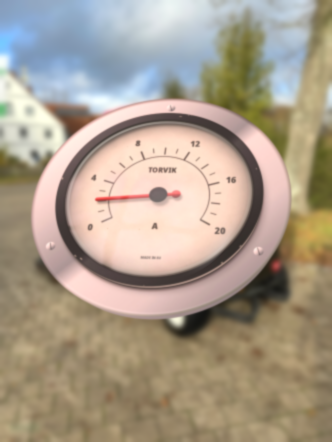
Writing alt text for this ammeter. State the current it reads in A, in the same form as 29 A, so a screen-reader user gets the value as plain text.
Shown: 2 A
